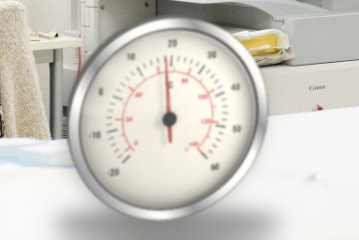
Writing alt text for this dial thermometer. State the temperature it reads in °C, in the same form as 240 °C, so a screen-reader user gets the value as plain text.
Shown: 18 °C
